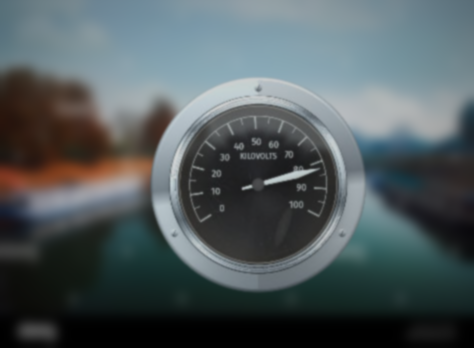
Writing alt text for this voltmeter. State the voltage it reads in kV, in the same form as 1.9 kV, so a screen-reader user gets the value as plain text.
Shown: 82.5 kV
